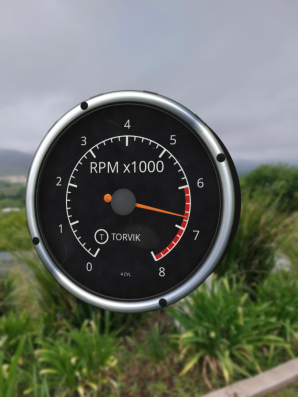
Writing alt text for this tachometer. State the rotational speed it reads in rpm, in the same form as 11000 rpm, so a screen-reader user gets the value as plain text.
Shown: 6700 rpm
